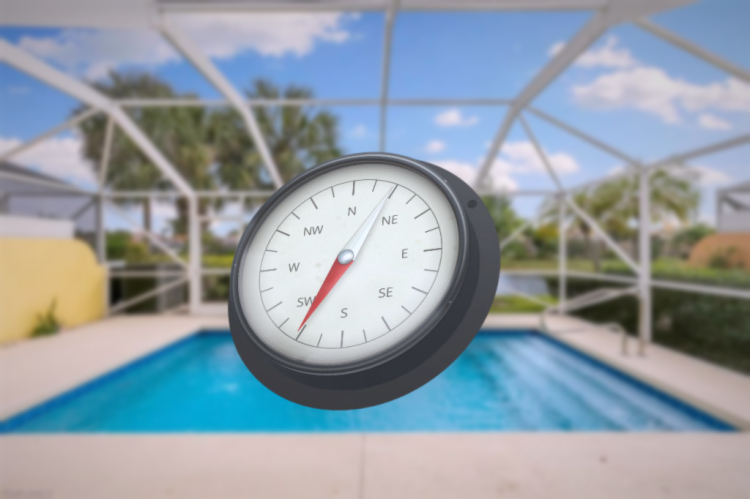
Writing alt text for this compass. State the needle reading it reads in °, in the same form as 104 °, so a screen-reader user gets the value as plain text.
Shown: 210 °
